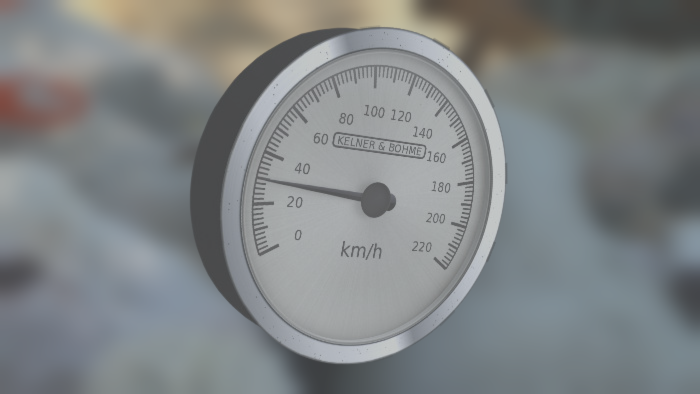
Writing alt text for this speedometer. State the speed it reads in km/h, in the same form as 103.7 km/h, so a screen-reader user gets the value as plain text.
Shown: 30 km/h
